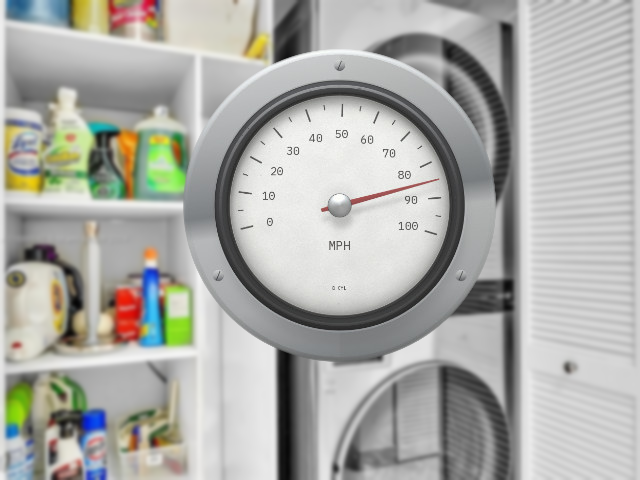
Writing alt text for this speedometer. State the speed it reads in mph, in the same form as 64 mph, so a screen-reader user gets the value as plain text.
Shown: 85 mph
